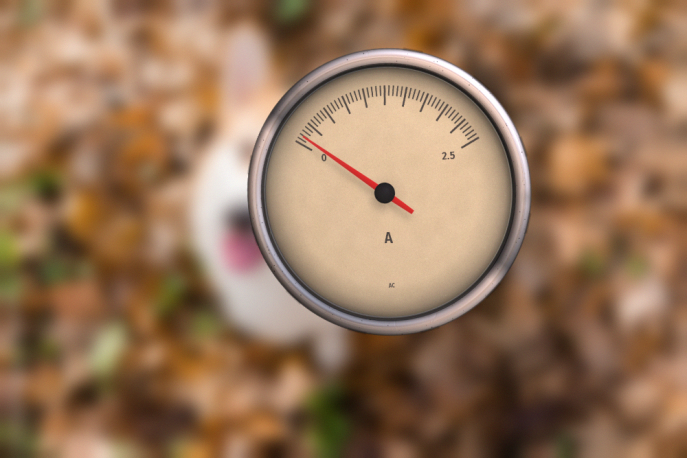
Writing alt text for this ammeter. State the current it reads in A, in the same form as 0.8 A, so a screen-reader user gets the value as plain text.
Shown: 0.1 A
